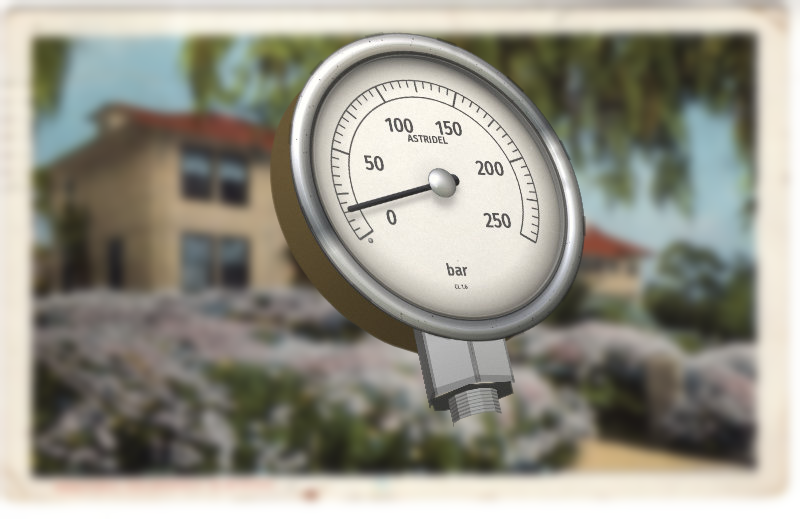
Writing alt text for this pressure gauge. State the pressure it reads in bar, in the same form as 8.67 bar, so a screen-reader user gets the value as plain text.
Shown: 15 bar
